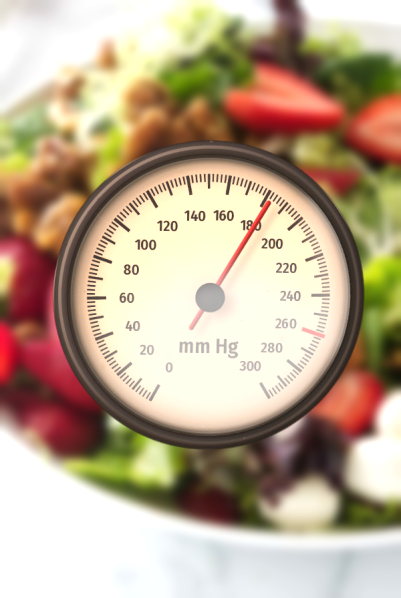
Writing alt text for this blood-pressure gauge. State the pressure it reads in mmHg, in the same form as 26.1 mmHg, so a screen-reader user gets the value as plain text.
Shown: 182 mmHg
